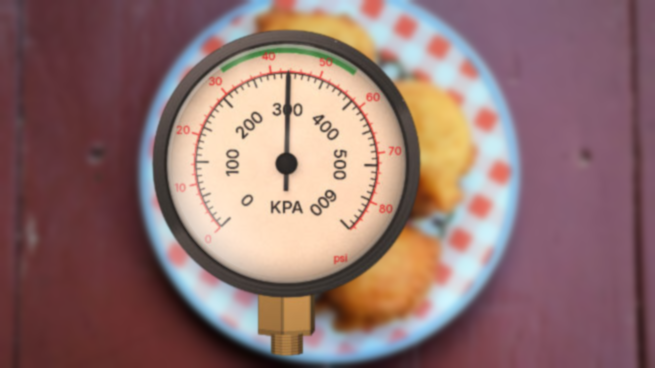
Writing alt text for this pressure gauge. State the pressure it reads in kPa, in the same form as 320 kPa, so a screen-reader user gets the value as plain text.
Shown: 300 kPa
